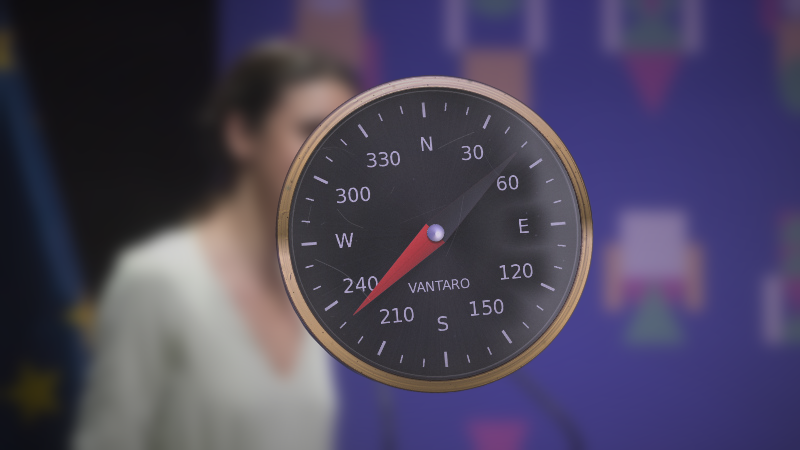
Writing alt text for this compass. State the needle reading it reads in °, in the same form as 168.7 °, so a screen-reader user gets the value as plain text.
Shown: 230 °
